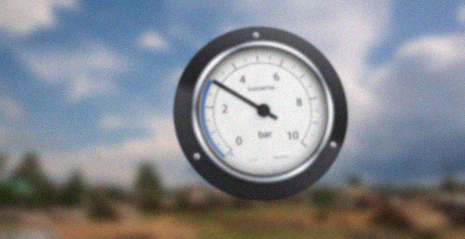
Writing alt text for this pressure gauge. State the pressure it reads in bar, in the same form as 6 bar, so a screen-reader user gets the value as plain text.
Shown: 3 bar
